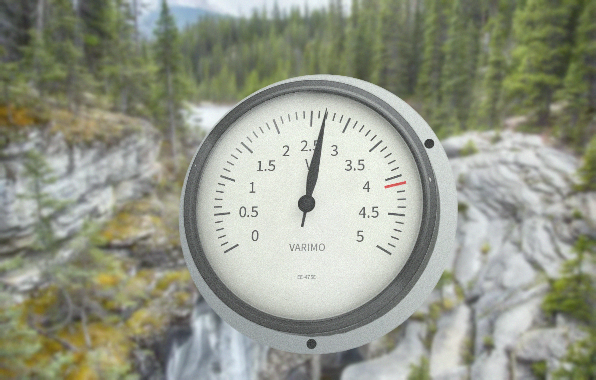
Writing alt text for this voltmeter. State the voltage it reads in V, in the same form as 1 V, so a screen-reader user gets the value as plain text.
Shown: 2.7 V
